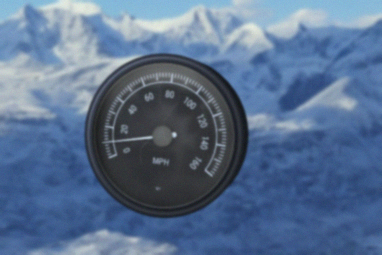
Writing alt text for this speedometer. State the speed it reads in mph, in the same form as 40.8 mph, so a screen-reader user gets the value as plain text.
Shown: 10 mph
